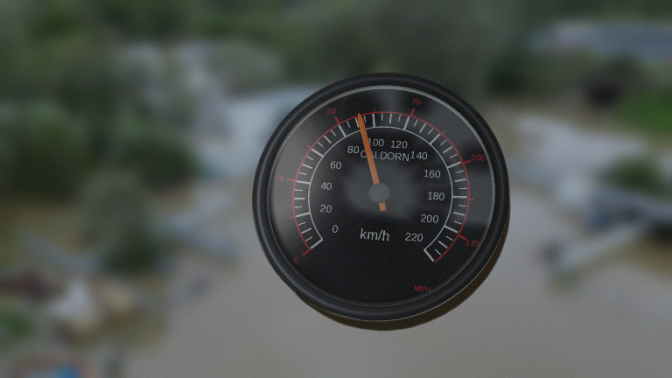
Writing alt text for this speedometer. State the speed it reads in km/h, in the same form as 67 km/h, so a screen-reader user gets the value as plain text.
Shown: 92.5 km/h
